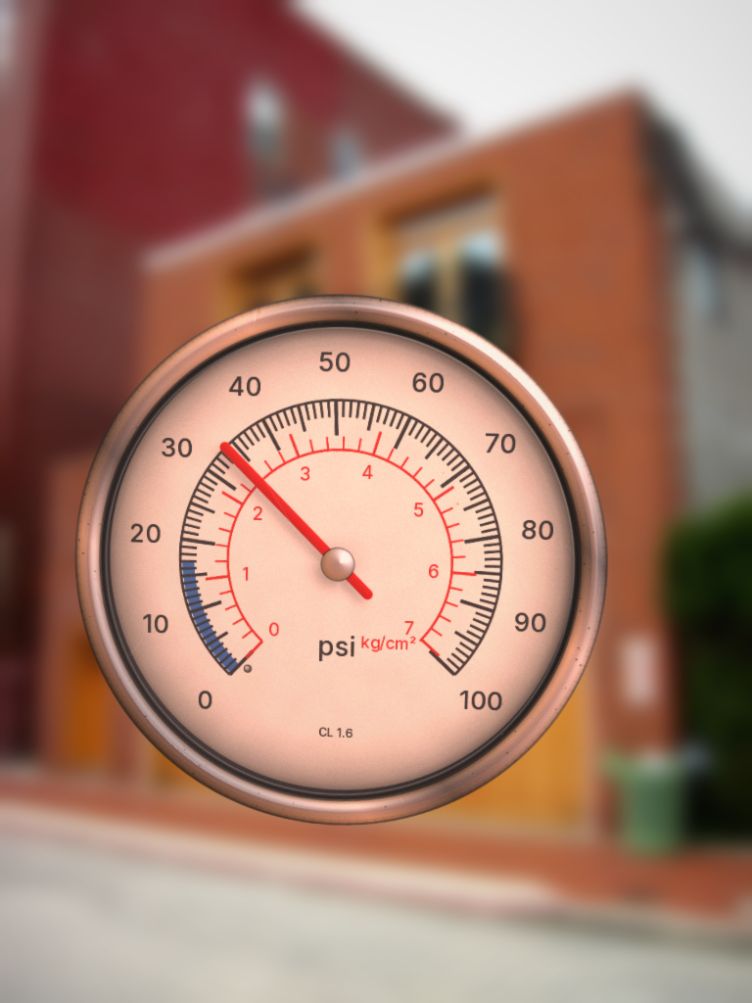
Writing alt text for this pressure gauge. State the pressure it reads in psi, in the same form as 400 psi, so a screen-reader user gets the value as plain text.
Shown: 34 psi
